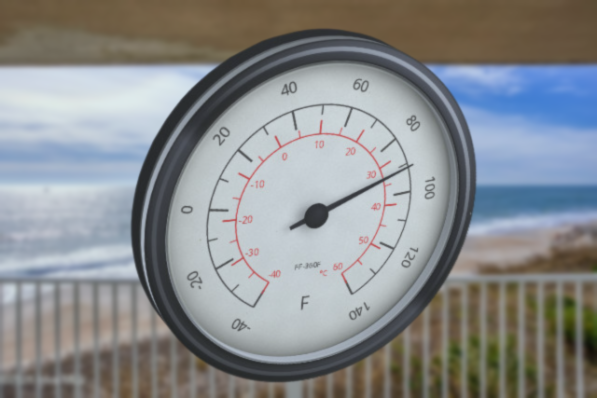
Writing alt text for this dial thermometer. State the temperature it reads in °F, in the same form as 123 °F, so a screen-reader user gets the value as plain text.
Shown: 90 °F
